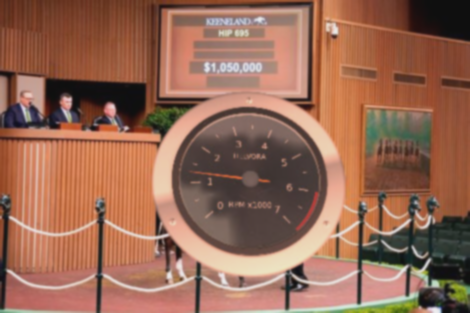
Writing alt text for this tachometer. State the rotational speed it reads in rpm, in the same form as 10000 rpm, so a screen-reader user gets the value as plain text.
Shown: 1250 rpm
